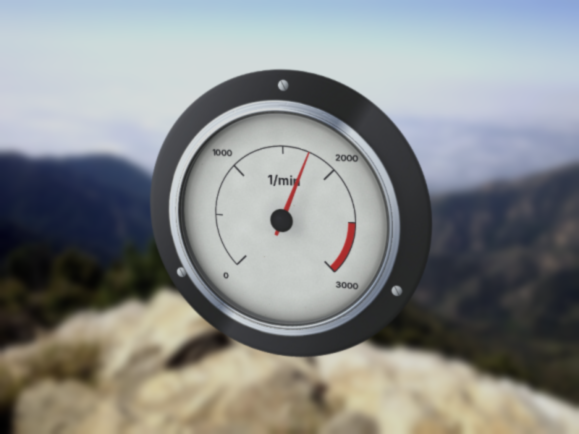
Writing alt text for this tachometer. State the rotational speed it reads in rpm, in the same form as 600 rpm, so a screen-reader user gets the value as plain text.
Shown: 1750 rpm
